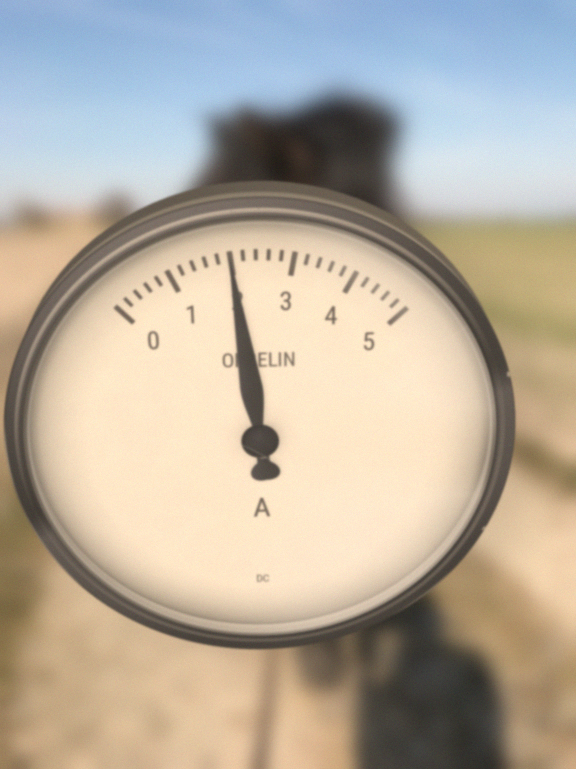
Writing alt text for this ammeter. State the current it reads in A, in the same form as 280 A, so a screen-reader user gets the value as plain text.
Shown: 2 A
